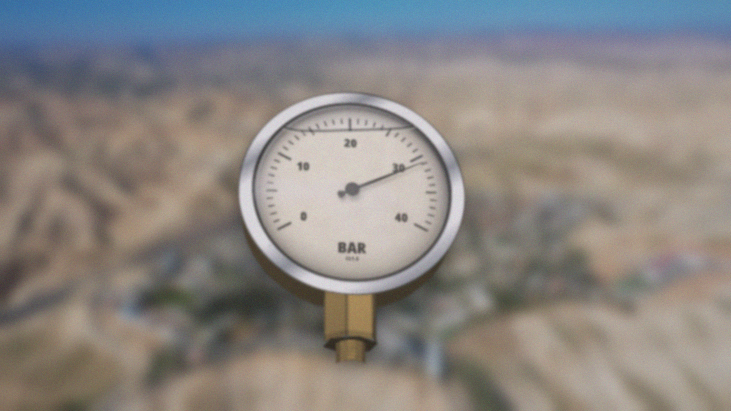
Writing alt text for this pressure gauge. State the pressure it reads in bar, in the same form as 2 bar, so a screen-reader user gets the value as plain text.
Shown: 31 bar
